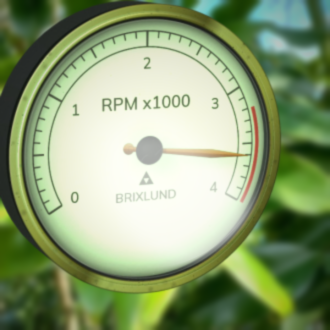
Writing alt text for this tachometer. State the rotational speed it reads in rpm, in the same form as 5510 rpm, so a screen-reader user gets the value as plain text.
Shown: 3600 rpm
